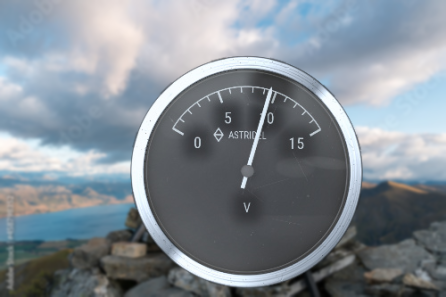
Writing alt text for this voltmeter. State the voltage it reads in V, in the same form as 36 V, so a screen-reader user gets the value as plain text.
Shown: 9.5 V
